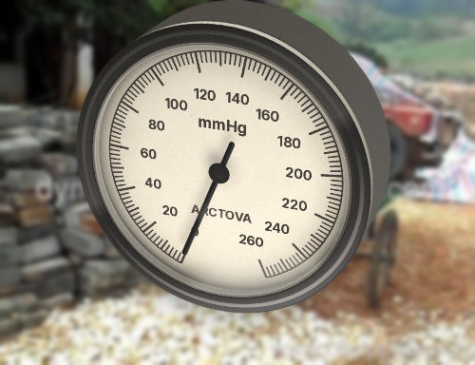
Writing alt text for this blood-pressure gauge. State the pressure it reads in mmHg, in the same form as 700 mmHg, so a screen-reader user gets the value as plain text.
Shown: 0 mmHg
